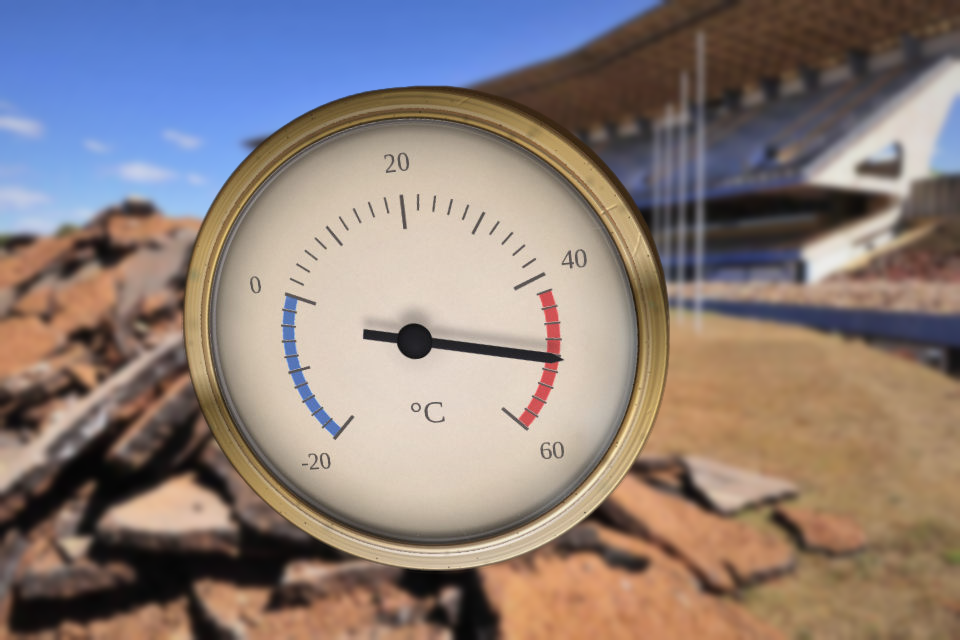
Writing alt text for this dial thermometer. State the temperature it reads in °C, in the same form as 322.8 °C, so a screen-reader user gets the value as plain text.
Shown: 50 °C
